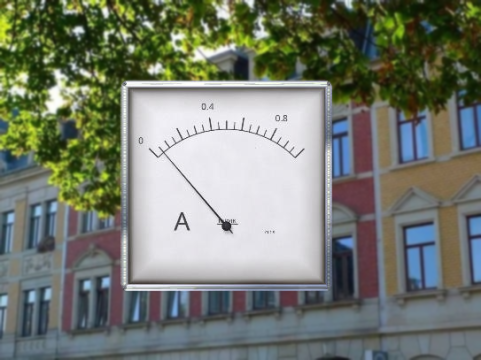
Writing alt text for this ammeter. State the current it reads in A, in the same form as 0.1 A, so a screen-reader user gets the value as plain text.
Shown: 0.05 A
